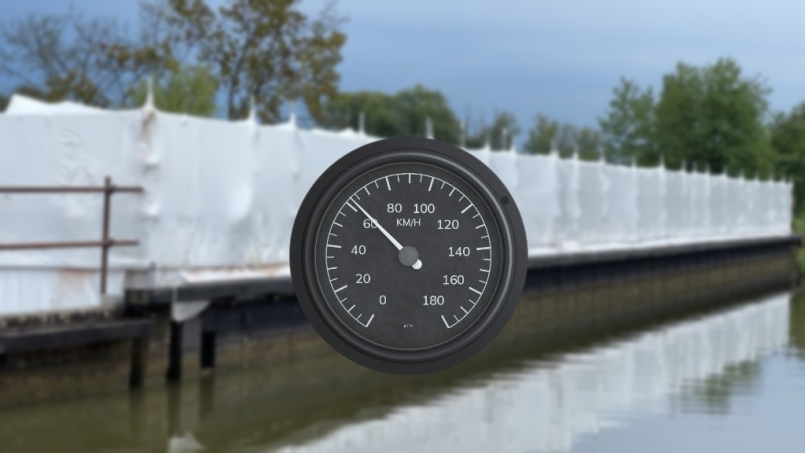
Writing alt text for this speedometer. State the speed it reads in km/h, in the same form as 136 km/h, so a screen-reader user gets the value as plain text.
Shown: 62.5 km/h
